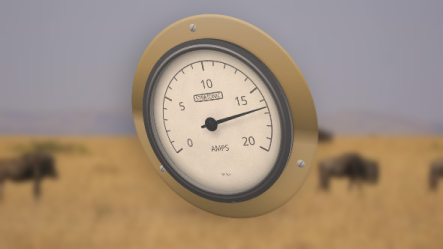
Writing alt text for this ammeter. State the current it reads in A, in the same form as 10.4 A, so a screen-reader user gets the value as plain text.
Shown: 16.5 A
